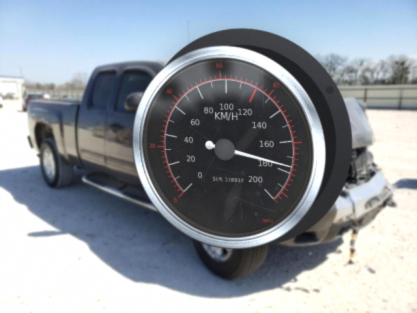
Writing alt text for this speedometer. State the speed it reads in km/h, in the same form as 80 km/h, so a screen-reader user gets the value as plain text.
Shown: 175 km/h
